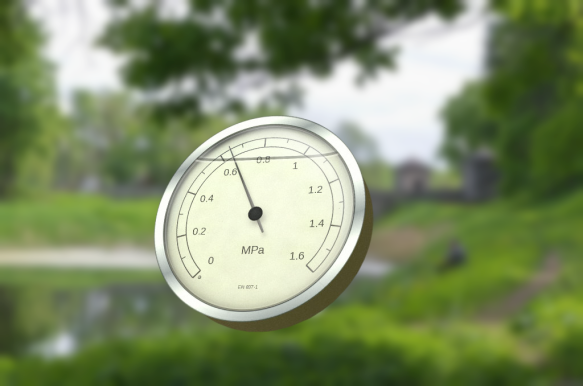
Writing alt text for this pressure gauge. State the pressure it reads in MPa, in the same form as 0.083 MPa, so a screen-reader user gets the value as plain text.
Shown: 0.65 MPa
